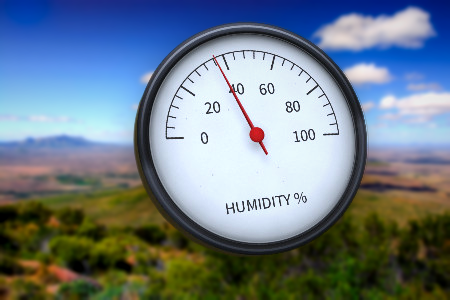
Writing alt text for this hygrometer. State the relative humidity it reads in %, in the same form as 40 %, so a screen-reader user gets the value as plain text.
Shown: 36 %
